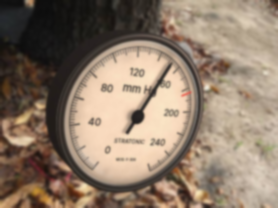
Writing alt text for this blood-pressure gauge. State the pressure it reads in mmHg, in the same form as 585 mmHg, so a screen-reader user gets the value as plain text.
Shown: 150 mmHg
